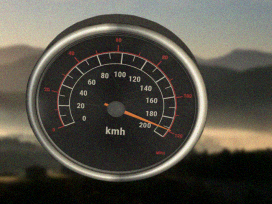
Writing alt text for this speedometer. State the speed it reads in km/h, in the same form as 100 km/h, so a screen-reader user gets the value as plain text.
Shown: 190 km/h
